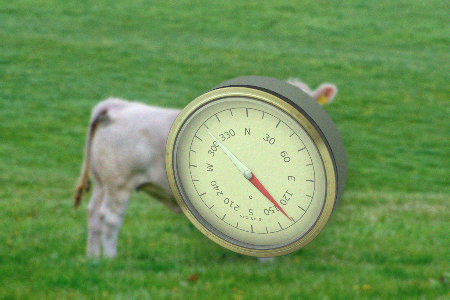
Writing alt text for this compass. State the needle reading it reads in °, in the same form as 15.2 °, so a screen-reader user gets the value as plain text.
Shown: 135 °
